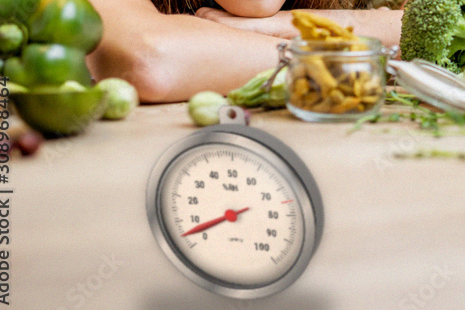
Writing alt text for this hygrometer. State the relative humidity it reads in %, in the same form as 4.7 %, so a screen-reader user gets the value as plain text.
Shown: 5 %
